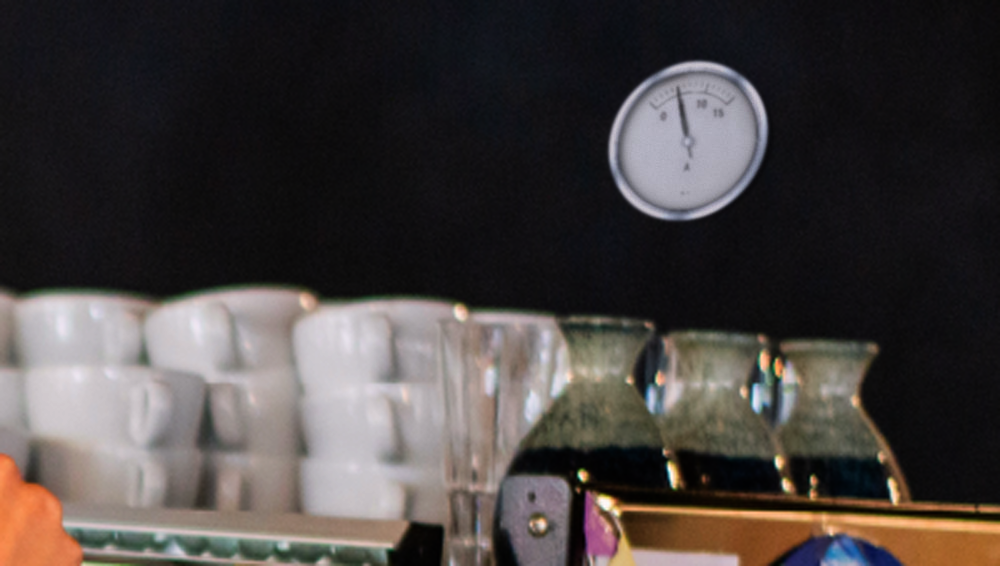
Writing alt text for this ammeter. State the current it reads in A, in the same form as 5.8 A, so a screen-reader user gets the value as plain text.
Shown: 5 A
